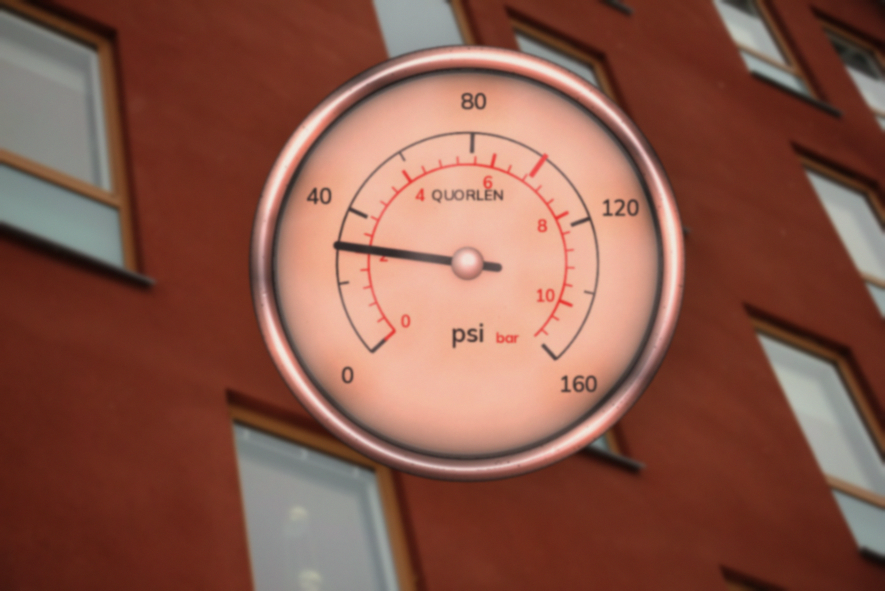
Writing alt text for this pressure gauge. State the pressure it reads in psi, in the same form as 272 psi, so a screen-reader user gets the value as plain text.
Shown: 30 psi
